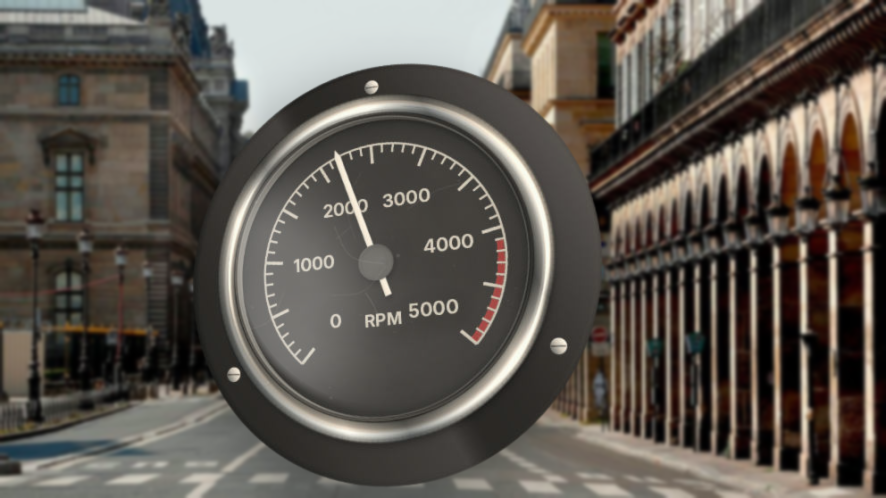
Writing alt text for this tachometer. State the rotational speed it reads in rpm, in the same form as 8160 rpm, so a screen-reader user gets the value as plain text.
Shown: 2200 rpm
